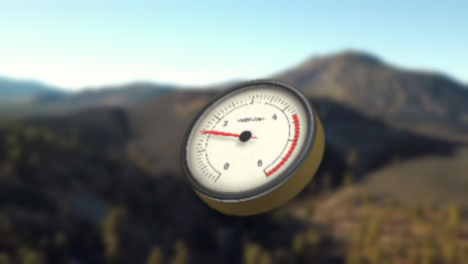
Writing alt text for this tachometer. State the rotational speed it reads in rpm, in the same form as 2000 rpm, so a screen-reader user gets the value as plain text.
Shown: 1500 rpm
